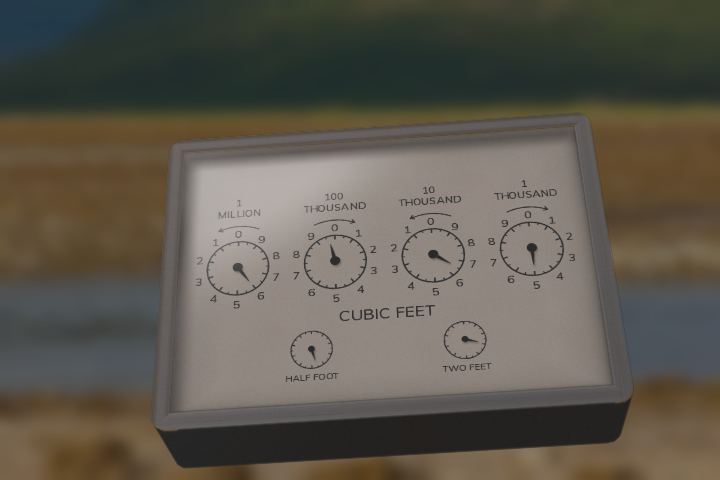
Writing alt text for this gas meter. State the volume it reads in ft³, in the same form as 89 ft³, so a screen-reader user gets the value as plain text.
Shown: 596500 ft³
